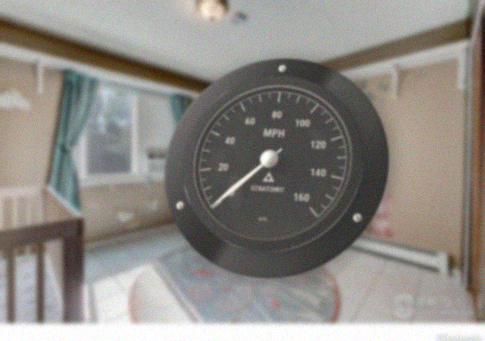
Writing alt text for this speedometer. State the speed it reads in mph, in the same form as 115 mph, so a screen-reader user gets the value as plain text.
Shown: 0 mph
